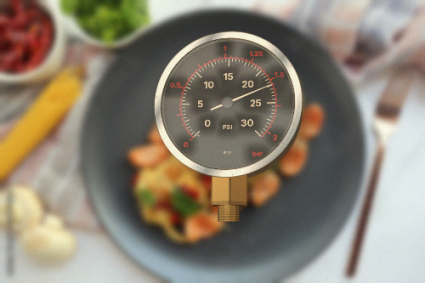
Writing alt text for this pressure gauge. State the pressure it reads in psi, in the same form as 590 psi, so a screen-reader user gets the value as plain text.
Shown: 22.5 psi
